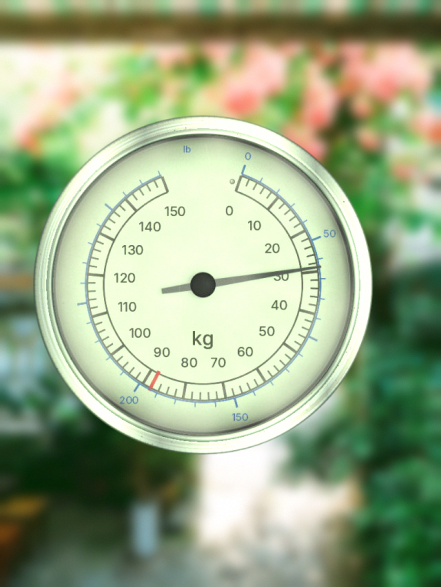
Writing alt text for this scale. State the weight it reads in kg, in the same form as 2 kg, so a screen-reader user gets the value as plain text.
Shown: 29 kg
